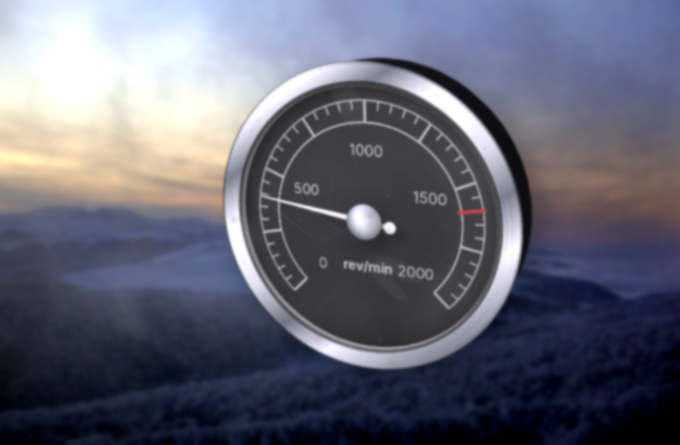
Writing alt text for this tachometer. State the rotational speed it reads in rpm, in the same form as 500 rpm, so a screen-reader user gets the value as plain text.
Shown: 400 rpm
